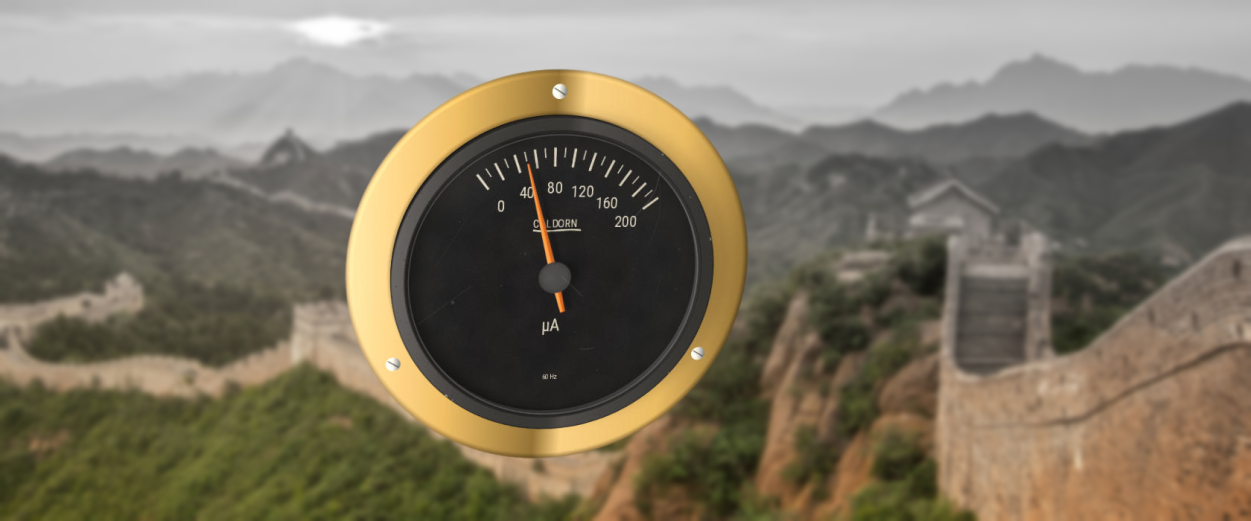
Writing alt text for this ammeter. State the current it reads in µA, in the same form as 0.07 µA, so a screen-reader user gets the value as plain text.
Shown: 50 µA
